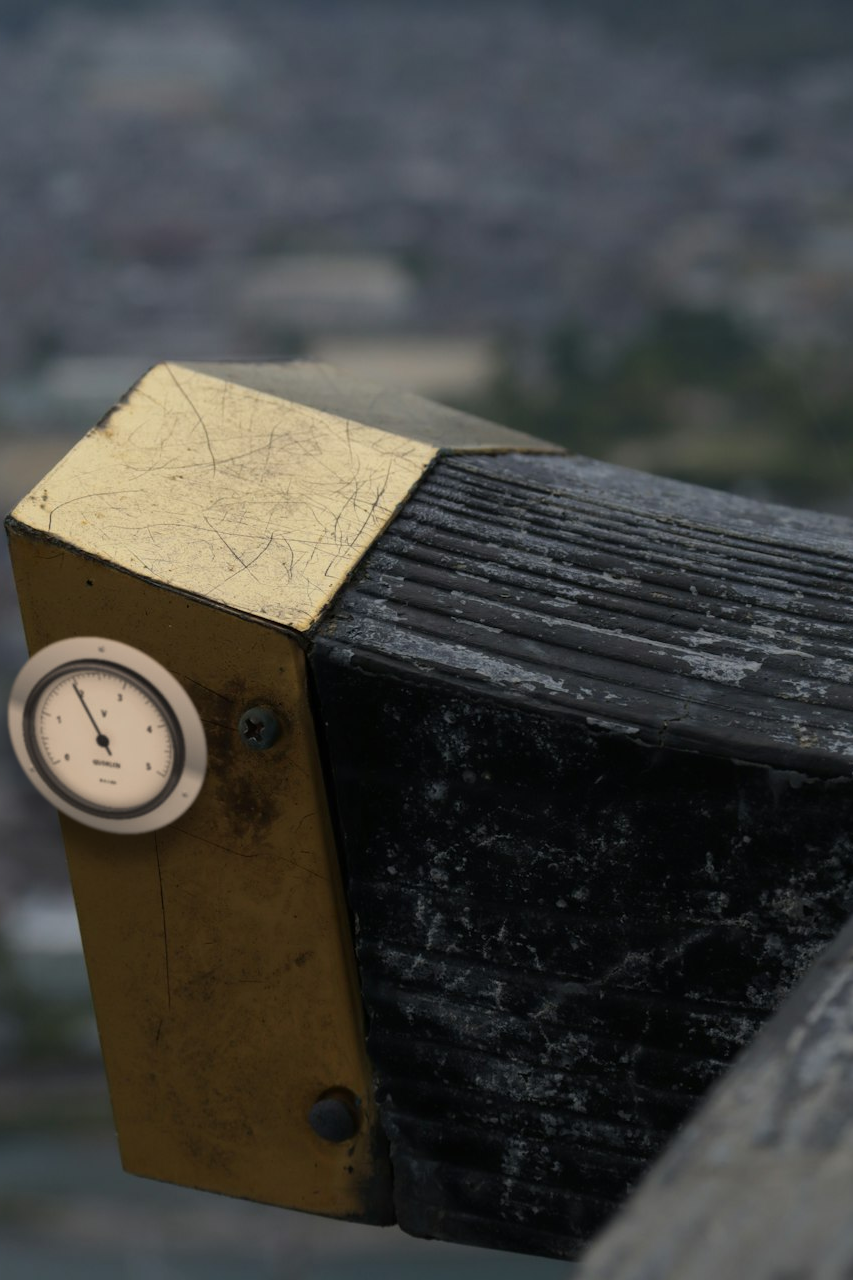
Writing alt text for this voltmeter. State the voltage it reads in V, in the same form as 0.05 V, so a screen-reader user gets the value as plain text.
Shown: 2 V
